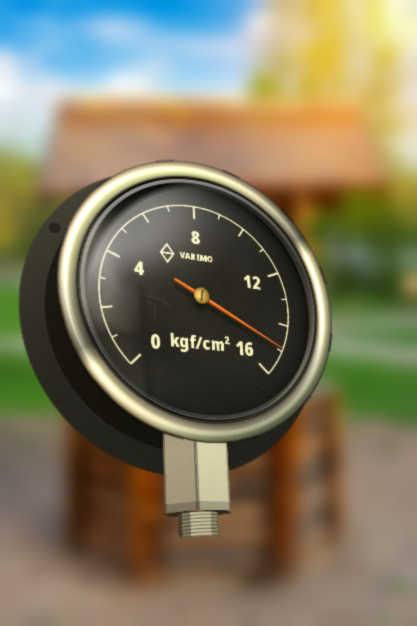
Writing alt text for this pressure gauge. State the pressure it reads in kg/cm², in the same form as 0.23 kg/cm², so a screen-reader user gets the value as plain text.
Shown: 15 kg/cm²
